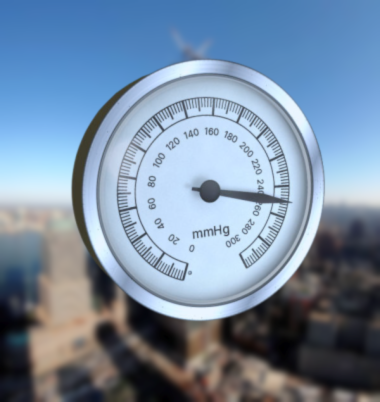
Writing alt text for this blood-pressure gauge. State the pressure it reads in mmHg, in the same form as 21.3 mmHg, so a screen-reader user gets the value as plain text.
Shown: 250 mmHg
